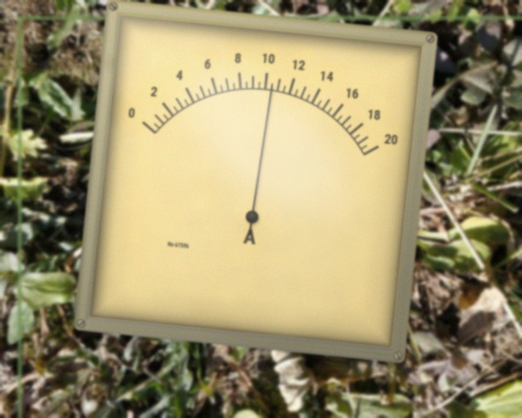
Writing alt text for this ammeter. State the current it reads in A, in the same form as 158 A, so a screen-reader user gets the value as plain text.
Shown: 10.5 A
